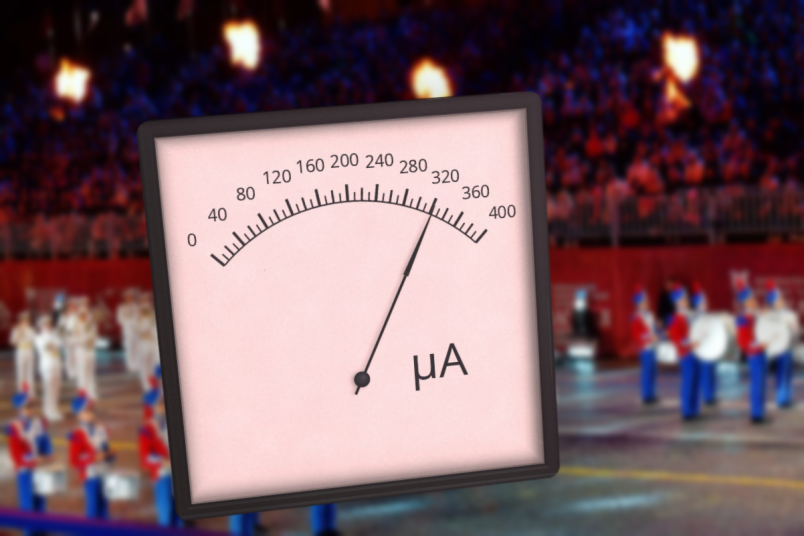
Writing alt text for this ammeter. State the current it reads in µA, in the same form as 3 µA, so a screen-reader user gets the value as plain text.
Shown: 320 µA
